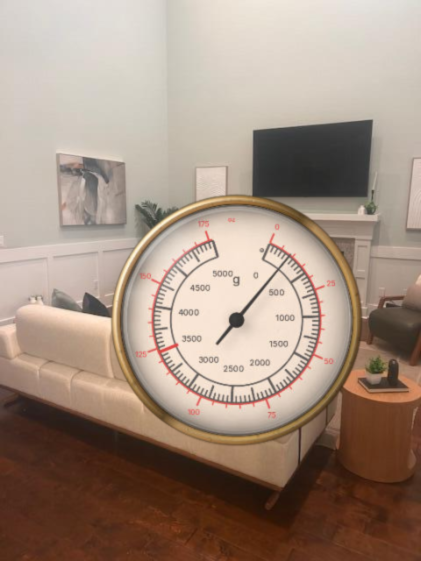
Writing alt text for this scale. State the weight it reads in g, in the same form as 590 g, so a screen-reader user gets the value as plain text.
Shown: 250 g
